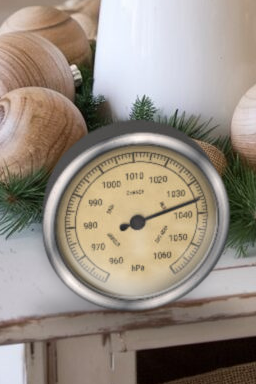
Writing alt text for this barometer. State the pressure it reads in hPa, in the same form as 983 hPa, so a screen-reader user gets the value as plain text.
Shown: 1035 hPa
